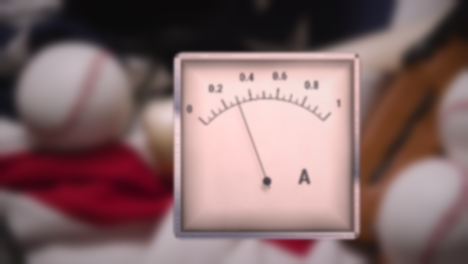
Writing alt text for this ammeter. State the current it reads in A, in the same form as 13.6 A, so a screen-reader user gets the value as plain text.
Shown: 0.3 A
